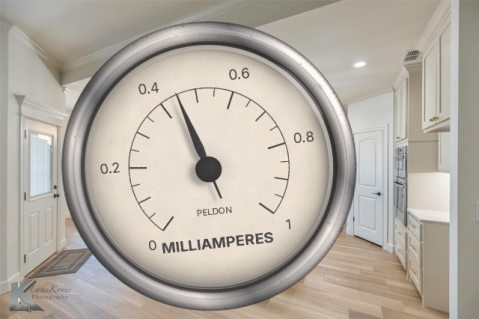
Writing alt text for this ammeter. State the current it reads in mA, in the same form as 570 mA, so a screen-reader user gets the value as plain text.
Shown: 0.45 mA
